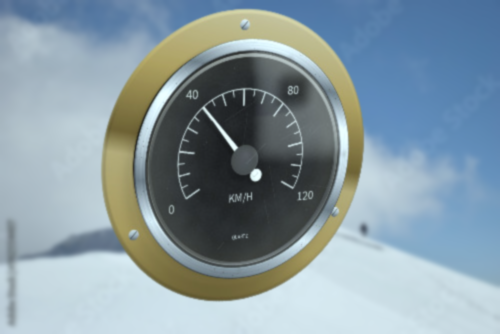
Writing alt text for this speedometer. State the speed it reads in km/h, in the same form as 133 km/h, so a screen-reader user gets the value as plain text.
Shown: 40 km/h
